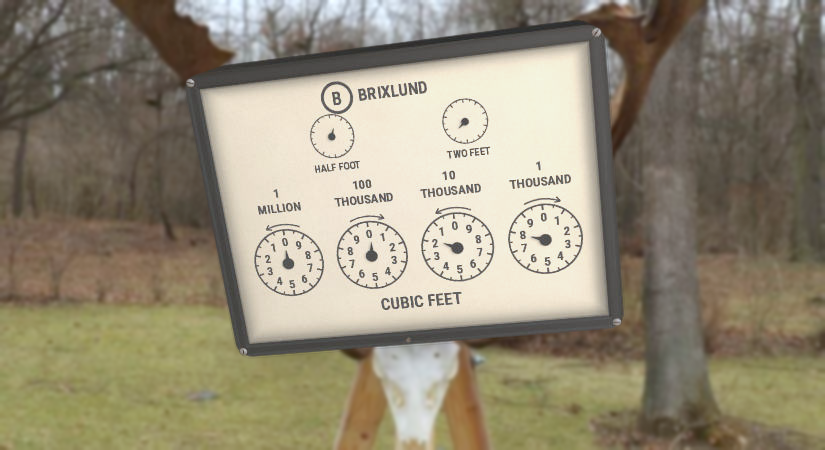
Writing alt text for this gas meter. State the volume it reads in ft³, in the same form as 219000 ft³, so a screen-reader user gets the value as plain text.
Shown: 1800 ft³
